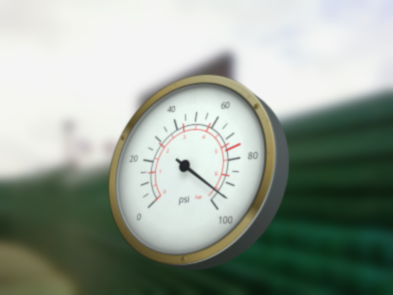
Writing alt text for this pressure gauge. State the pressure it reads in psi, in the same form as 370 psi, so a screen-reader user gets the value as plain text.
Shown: 95 psi
